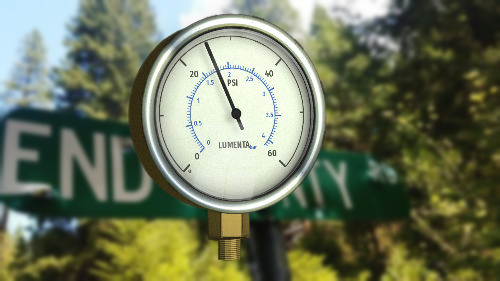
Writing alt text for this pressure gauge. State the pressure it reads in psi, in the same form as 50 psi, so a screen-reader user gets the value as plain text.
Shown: 25 psi
